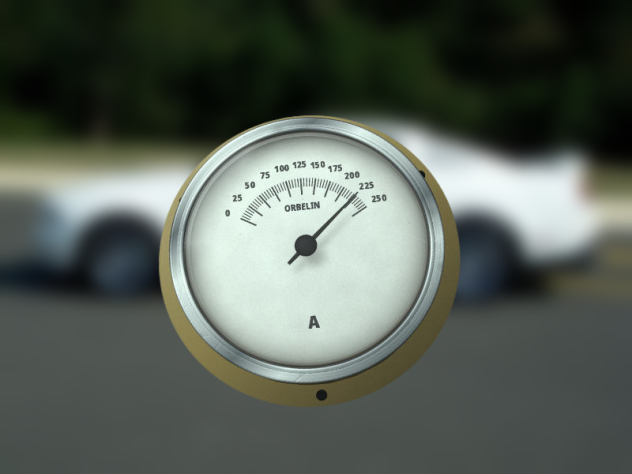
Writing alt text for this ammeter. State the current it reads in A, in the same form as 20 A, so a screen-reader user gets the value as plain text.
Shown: 225 A
